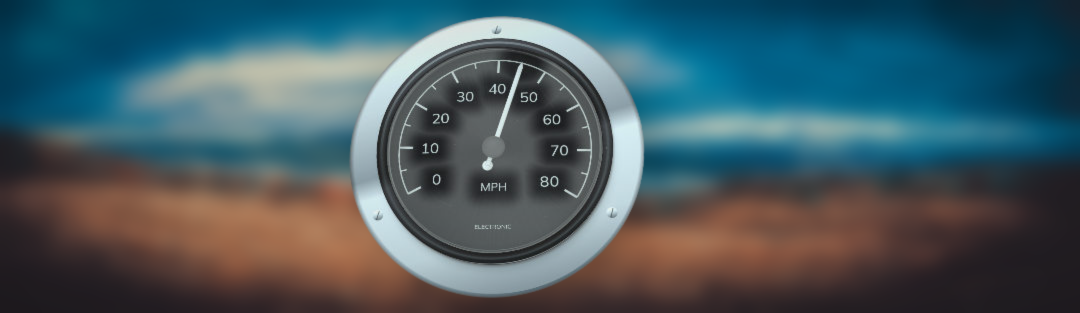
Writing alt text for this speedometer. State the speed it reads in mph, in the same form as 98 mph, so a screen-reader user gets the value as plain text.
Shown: 45 mph
